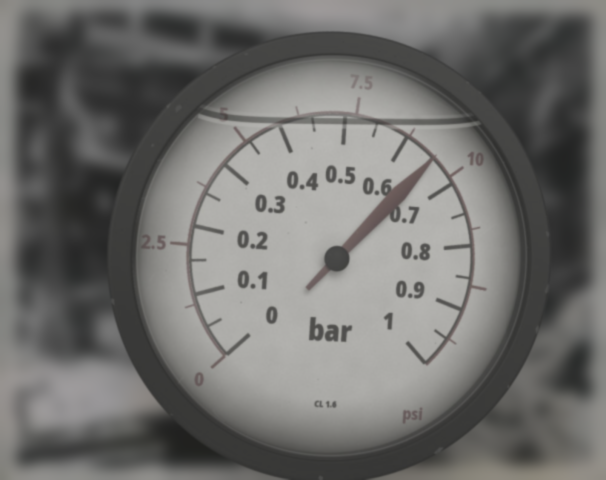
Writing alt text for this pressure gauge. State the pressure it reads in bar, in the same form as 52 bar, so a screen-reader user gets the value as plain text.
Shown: 0.65 bar
